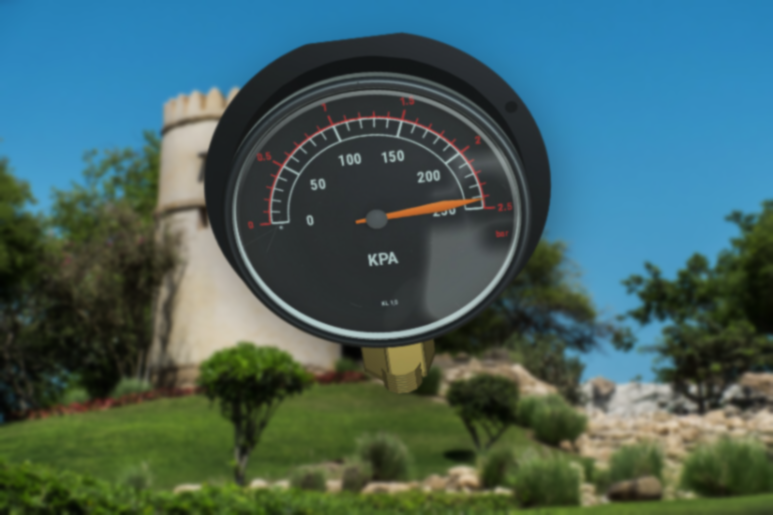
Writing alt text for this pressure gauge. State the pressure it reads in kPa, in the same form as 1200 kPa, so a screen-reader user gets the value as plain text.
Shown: 240 kPa
